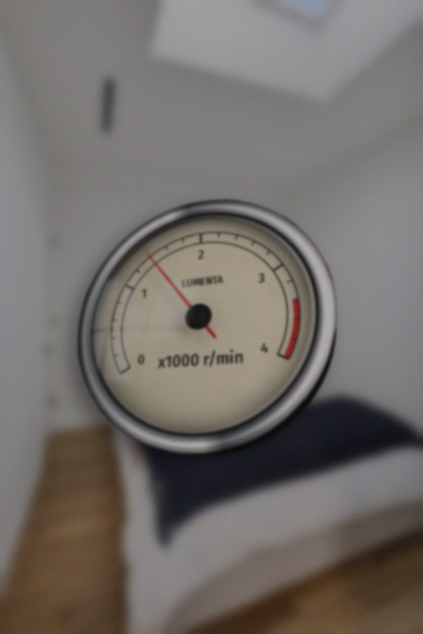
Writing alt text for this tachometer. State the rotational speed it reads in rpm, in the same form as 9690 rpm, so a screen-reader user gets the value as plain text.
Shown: 1400 rpm
